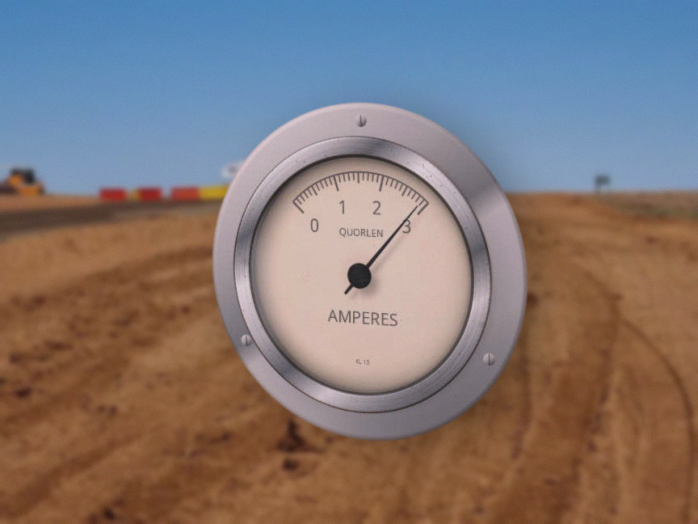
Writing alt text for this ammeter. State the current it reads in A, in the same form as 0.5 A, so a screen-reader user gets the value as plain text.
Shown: 2.9 A
